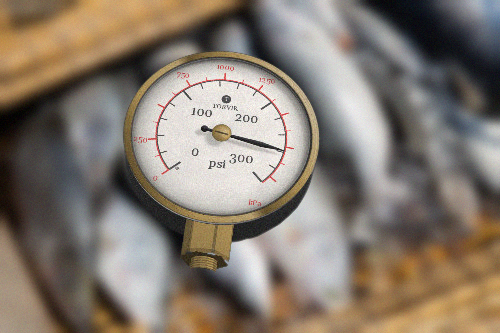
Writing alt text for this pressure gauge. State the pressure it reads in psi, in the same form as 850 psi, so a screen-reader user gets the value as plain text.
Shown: 260 psi
